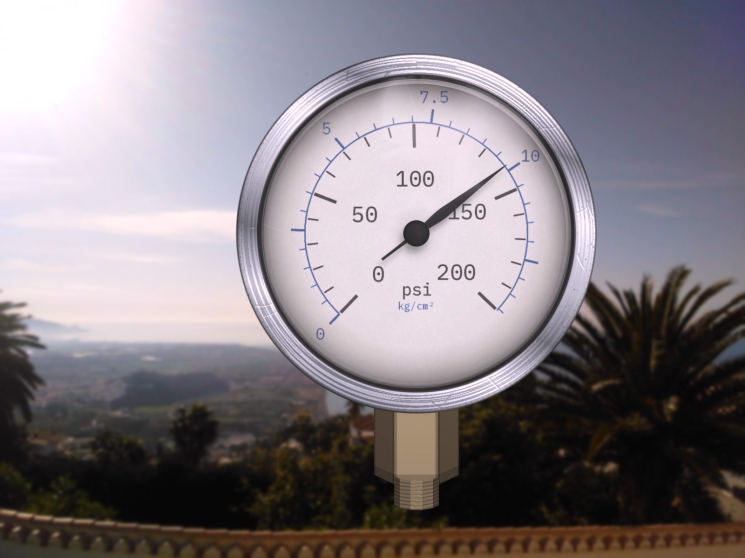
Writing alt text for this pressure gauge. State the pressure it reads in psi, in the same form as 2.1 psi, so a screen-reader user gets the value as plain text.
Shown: 140 psi
